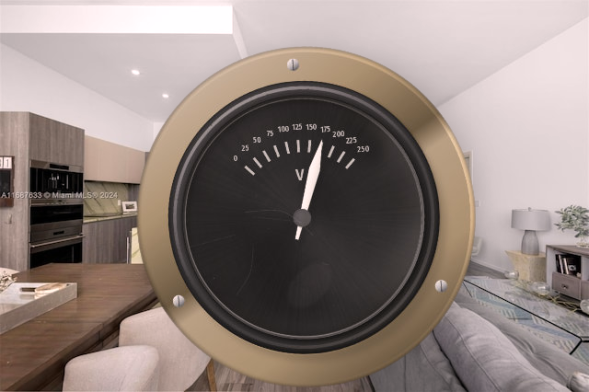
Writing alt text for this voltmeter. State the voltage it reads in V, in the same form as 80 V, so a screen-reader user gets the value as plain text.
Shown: 175 V
